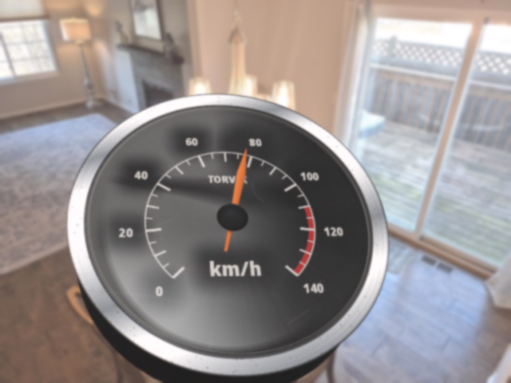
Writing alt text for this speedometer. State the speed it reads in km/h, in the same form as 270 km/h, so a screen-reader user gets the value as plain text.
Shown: 77.5 km/h
